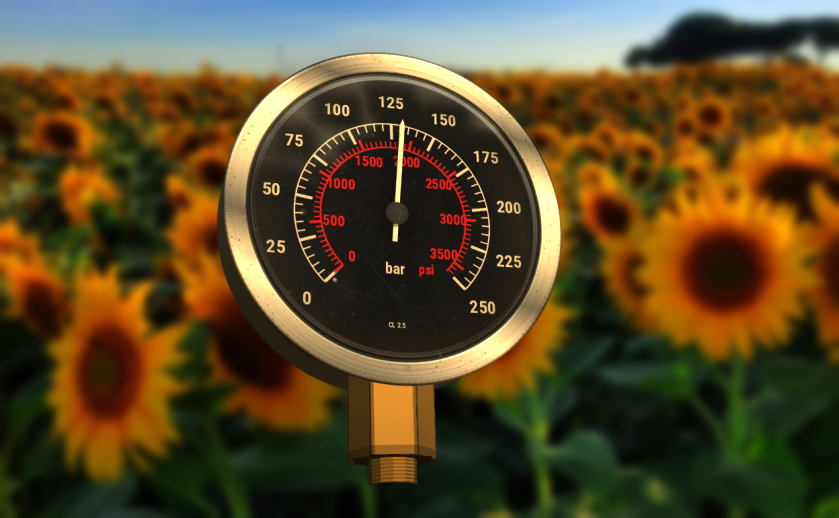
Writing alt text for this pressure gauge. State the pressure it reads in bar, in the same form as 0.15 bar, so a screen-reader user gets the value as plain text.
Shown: 130 bar
